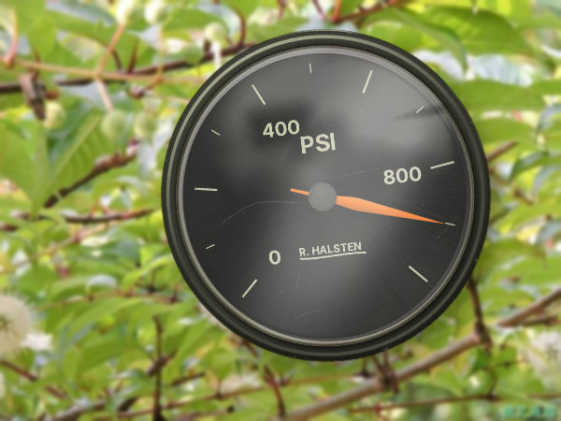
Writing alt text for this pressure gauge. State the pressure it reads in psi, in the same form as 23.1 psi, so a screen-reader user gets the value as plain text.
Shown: 900 psi
